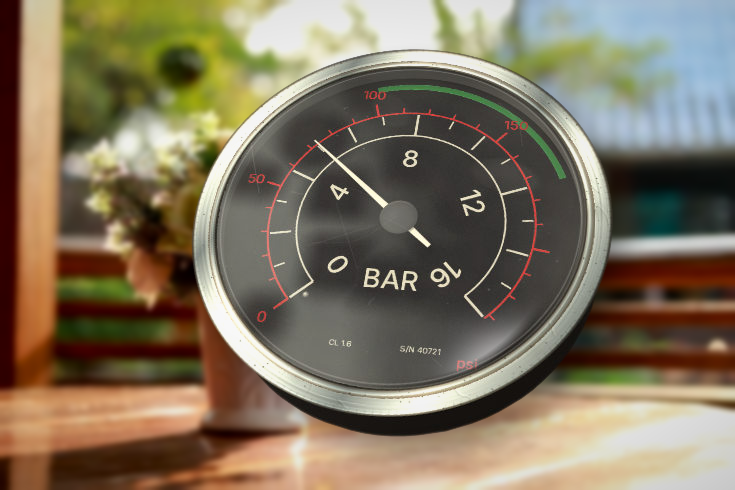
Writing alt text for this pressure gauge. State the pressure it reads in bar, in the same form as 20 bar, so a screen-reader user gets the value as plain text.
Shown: 5 bar
